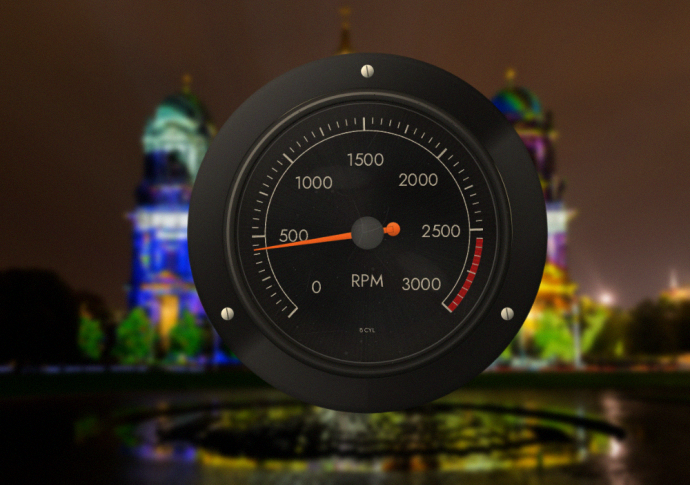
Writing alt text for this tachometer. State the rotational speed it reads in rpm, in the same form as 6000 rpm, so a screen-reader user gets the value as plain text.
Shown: 425 rpm
